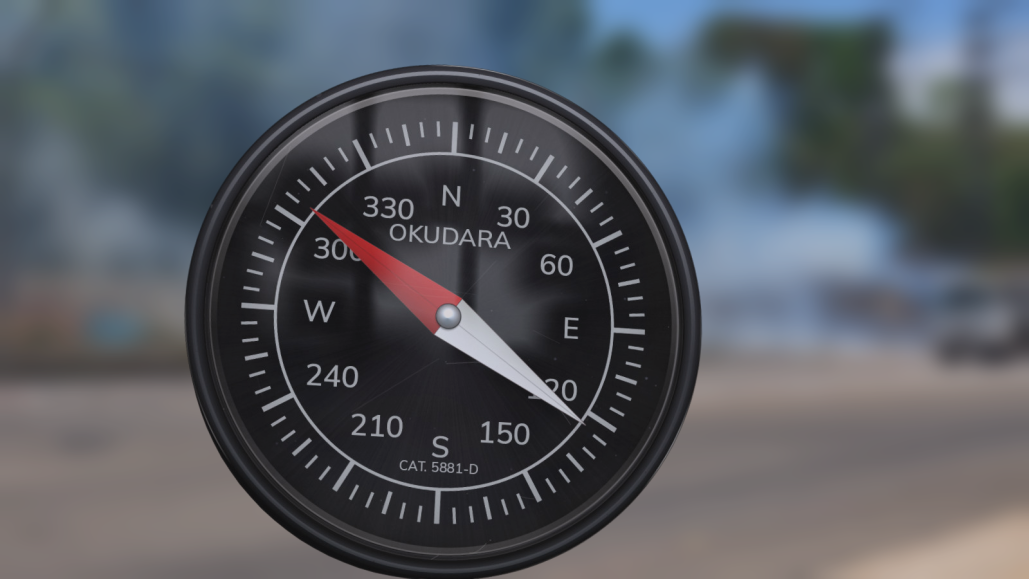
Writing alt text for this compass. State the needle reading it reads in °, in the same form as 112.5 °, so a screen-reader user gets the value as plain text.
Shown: 305 °
